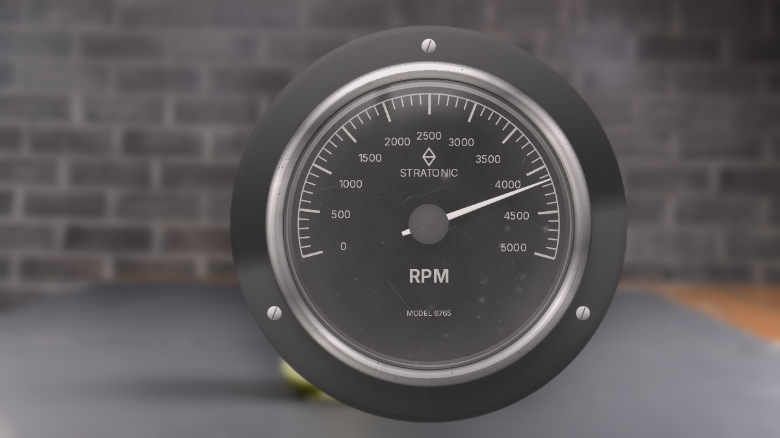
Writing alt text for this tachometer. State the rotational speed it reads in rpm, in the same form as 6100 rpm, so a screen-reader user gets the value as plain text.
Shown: 4150 rpm
